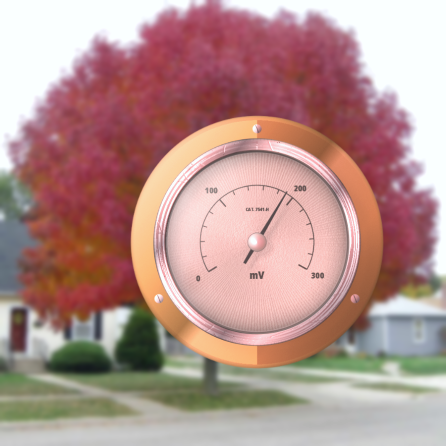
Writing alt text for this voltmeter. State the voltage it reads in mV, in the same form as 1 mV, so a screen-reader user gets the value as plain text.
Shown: 190 mV
